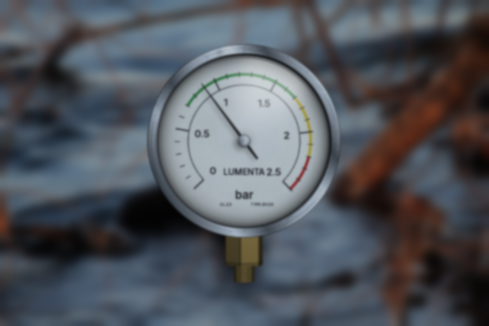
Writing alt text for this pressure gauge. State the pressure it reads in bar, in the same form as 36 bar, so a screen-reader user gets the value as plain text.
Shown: 0.9 bar
